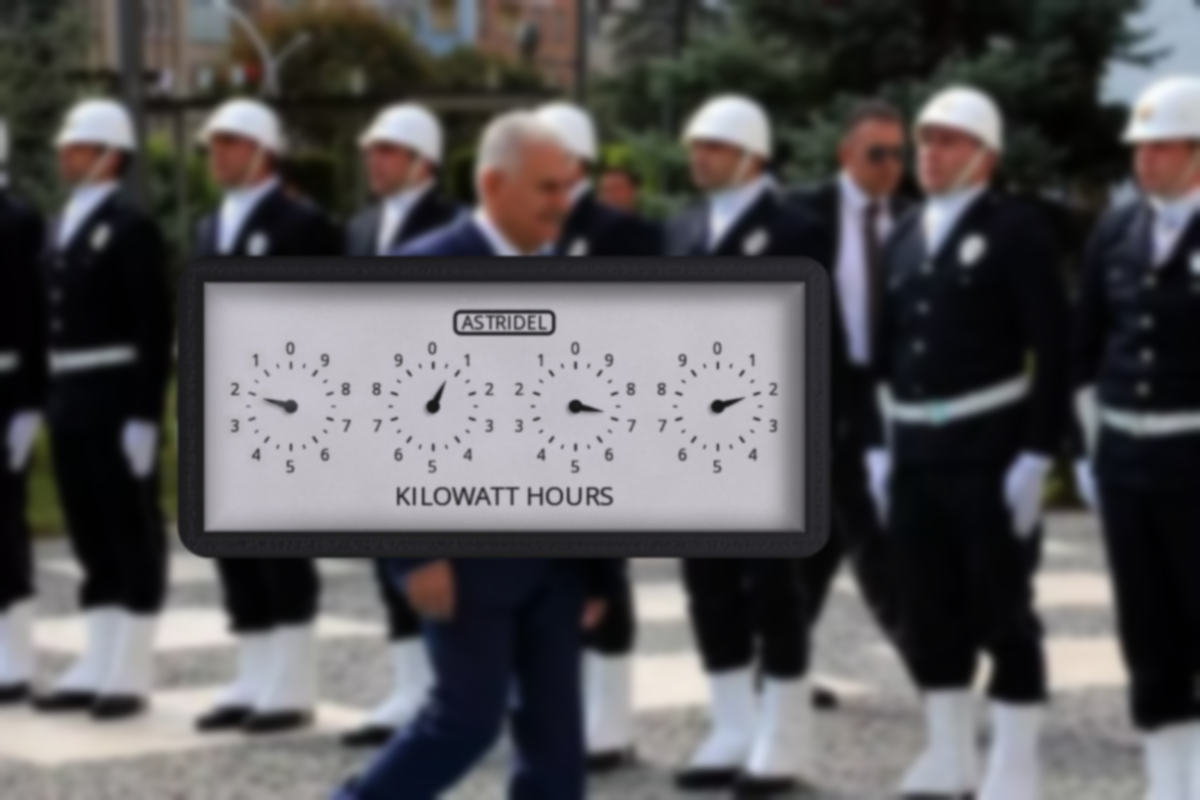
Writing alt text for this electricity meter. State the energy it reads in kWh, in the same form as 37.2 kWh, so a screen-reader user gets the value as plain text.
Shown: 2072 kWh
